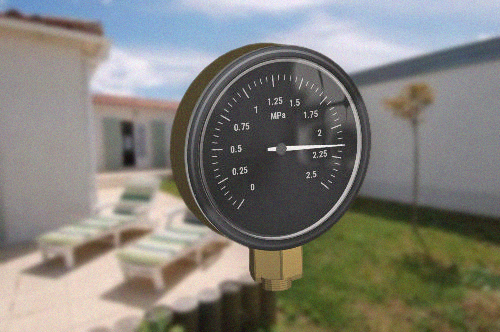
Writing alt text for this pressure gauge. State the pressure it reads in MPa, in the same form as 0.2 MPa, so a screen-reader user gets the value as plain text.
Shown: 2.15 MPa
